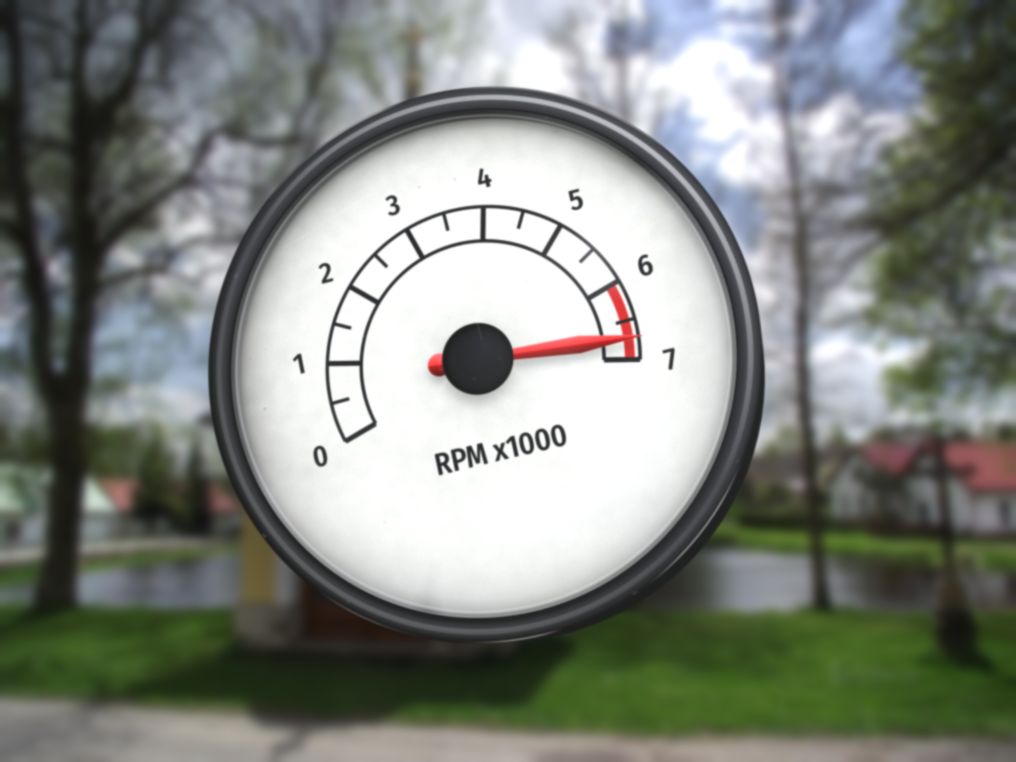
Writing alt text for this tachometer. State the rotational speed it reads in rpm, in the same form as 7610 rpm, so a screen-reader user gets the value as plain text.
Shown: 6750 rpm
